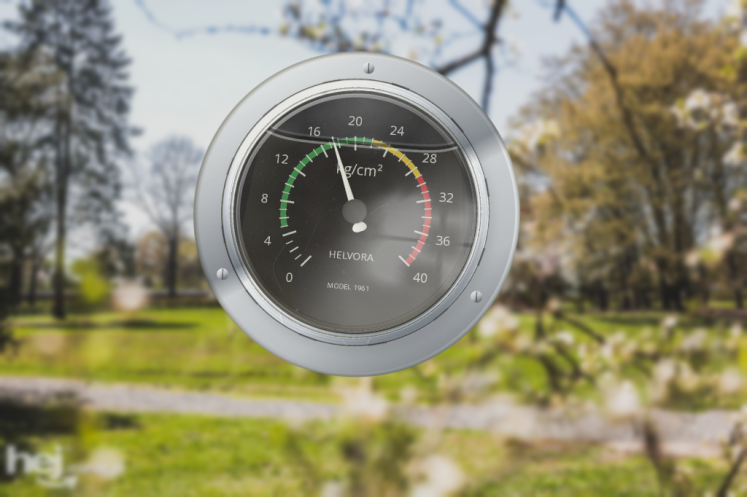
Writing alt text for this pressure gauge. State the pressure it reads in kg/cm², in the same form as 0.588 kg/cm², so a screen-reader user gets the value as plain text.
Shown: 17.5 kg/cm²
